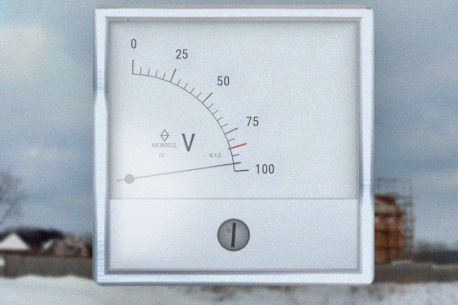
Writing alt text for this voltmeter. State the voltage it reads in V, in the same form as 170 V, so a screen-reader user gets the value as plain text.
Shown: 95 V
